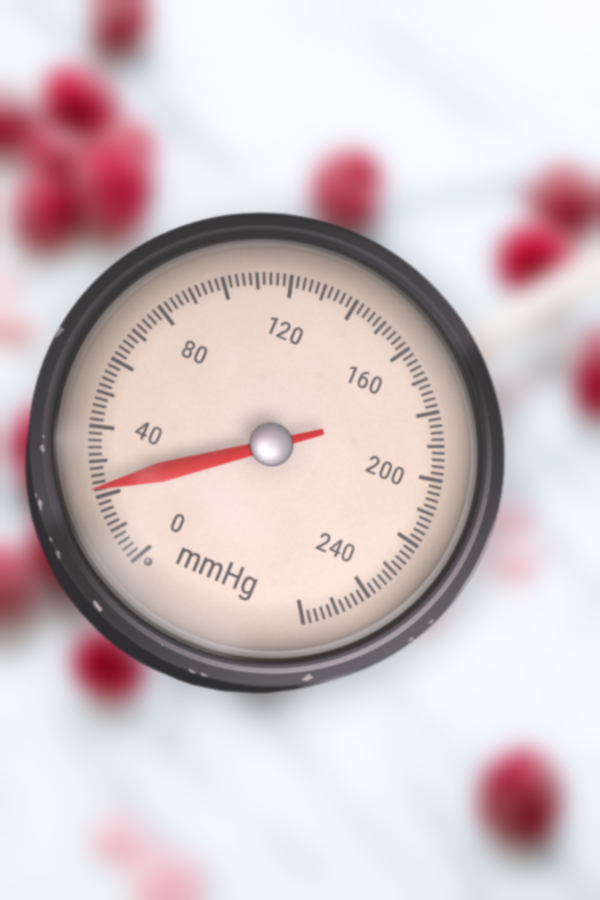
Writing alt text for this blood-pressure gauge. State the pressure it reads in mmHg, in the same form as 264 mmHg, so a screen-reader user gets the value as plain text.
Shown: 22 mmHg
